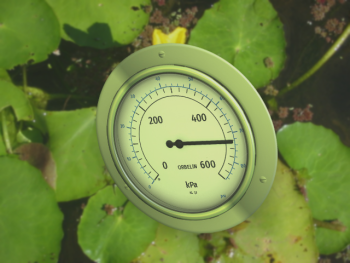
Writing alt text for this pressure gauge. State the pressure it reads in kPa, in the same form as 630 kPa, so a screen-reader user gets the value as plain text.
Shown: 500 kPa
